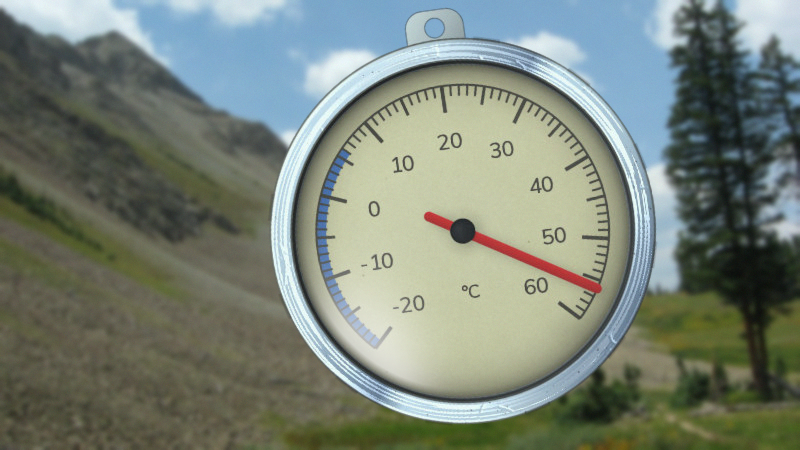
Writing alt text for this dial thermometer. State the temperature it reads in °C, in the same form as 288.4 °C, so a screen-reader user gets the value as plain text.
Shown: 56 °C
